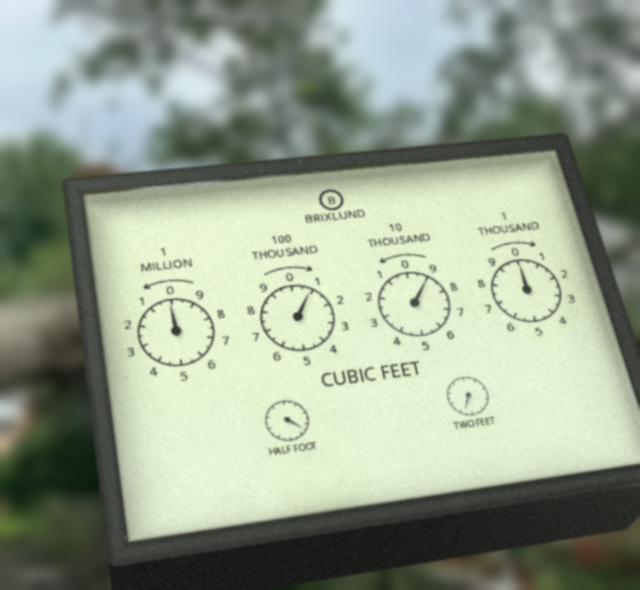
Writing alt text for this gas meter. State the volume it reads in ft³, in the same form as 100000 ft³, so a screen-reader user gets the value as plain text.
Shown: 9000 ft³
